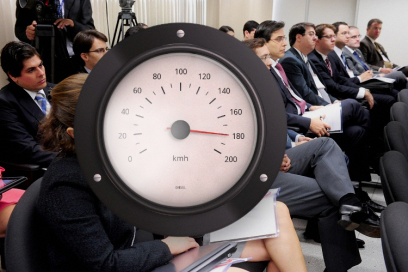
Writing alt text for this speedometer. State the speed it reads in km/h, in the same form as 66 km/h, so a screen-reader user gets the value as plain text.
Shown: 180 km/h
